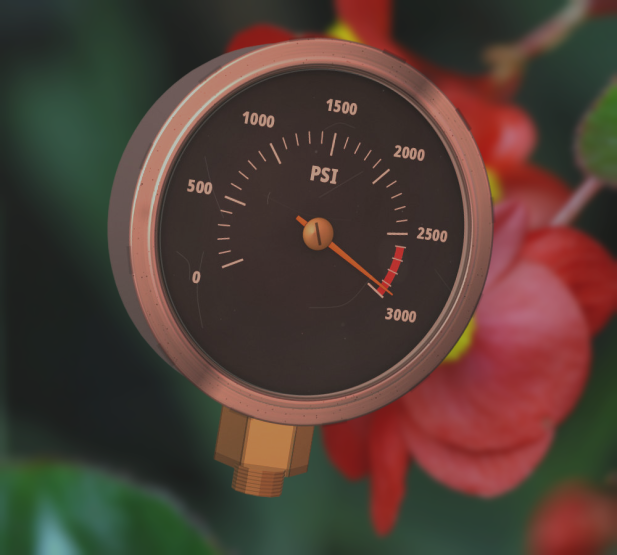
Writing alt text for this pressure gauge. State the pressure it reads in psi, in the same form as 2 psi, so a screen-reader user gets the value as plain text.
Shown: 2950 psi
